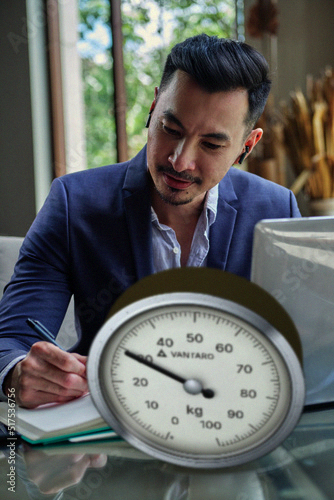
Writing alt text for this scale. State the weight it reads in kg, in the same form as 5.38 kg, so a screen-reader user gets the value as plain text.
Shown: 30 kg
